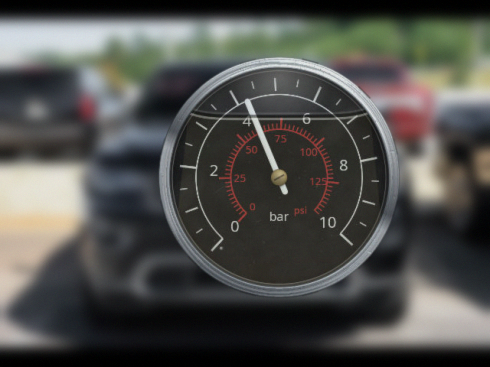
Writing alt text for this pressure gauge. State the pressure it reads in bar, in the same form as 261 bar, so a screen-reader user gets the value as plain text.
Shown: 4.25 bar
